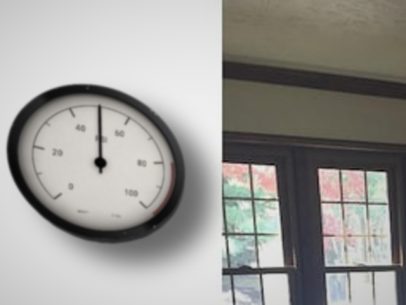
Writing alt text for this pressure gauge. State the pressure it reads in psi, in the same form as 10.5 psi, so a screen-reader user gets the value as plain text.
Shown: 50 psi
